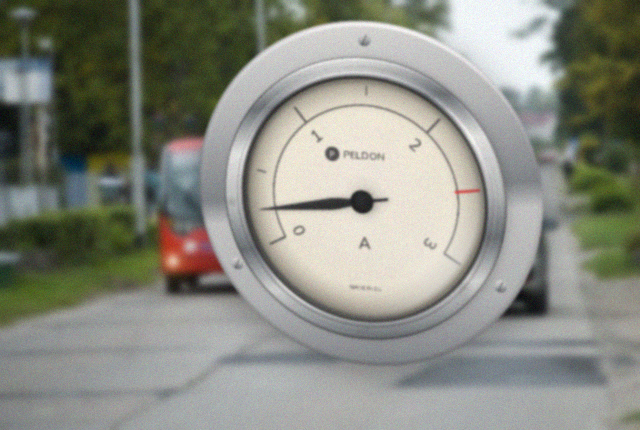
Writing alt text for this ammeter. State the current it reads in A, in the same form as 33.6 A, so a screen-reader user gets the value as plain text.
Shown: 0.25 A
